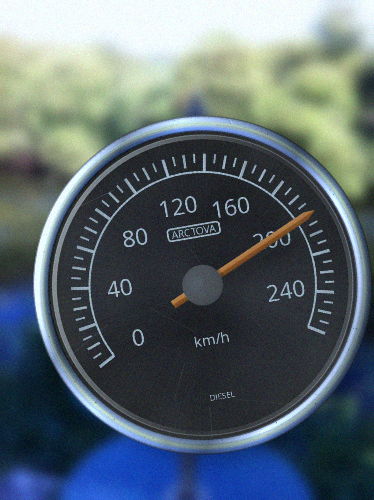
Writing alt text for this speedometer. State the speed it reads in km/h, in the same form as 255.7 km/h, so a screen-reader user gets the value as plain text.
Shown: 200 km/h
